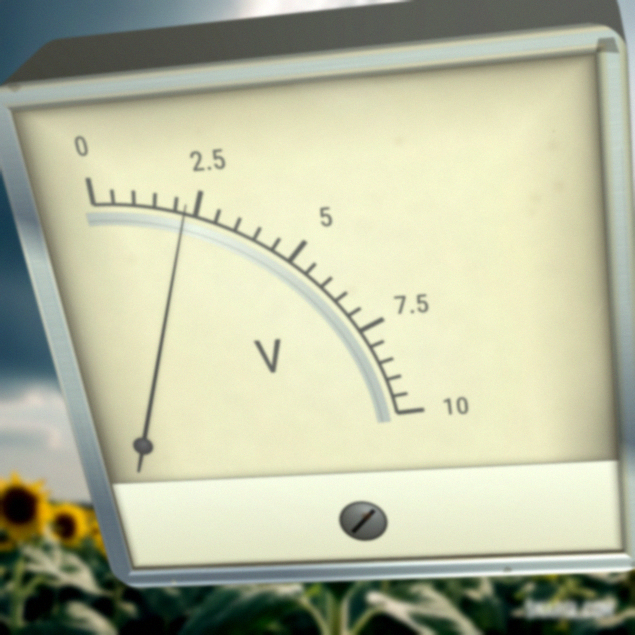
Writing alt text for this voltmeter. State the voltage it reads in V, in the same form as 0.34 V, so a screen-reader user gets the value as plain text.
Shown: 2.25 V
